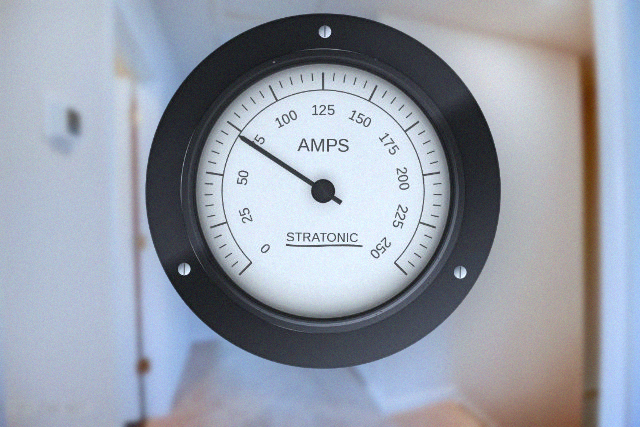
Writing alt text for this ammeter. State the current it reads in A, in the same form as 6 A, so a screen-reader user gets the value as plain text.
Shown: 72.5 A
